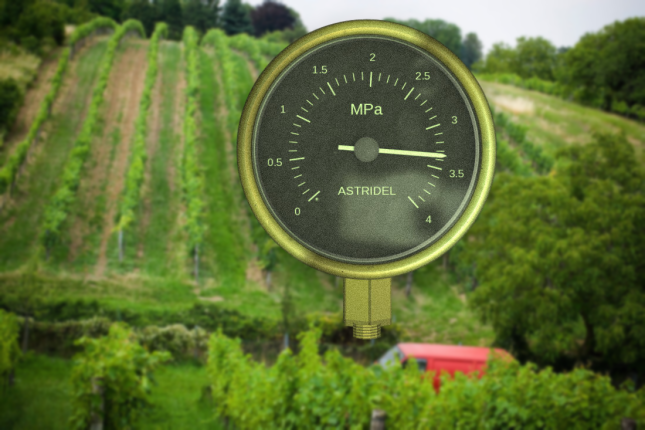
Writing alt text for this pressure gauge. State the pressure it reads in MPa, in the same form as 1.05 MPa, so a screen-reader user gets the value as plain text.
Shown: 3.35 MPa
